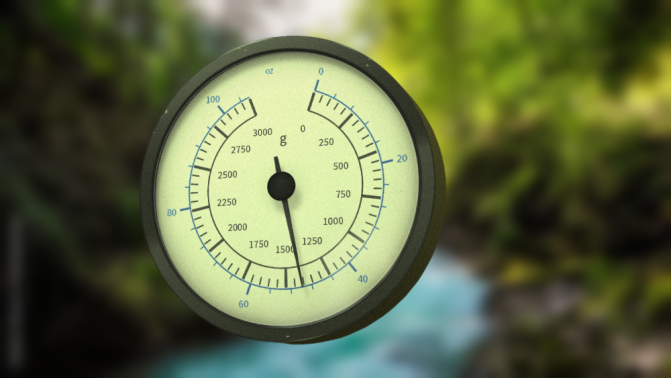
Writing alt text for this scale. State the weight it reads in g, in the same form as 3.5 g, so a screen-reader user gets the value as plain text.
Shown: 1400 g
